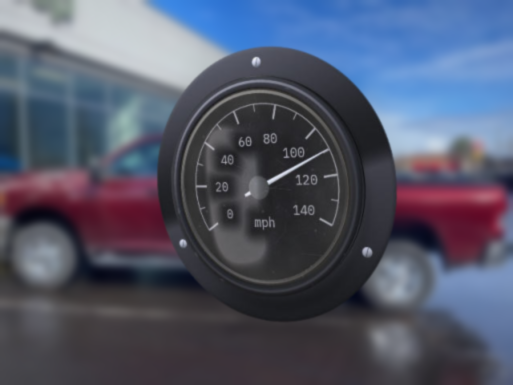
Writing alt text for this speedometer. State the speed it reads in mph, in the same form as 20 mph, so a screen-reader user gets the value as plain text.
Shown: 110 mph
